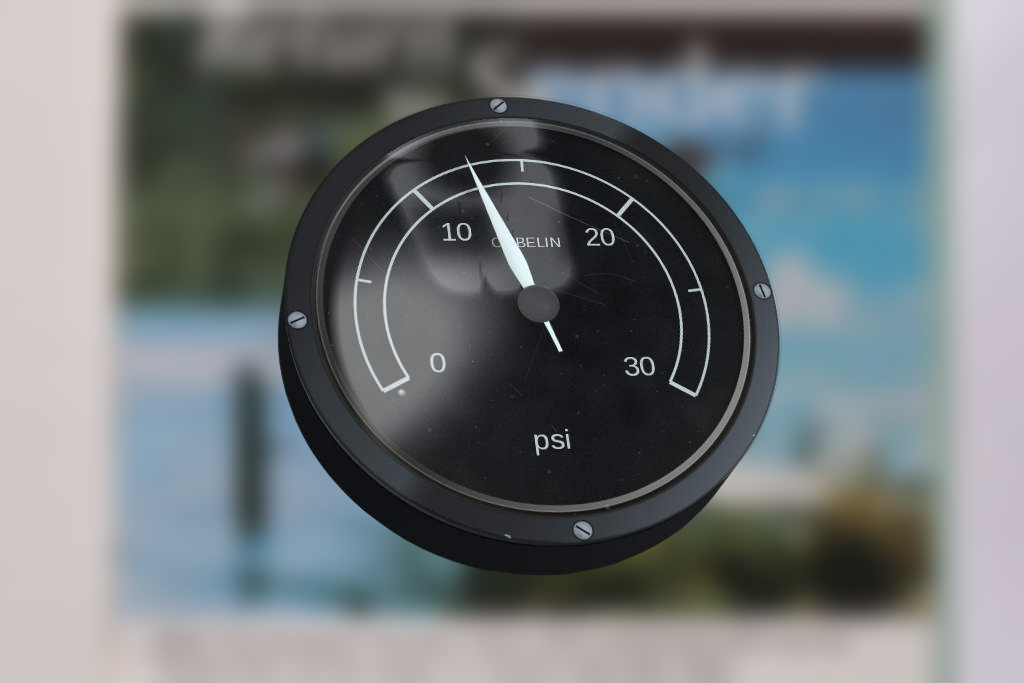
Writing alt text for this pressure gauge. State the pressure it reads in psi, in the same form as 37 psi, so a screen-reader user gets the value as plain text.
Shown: 12.5 psi
